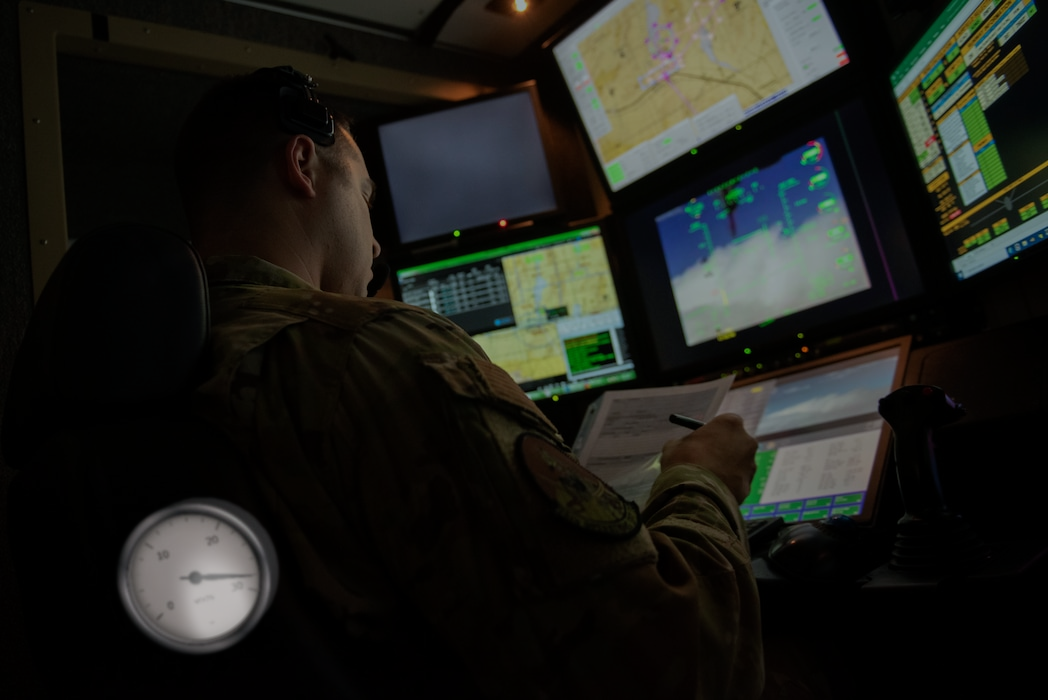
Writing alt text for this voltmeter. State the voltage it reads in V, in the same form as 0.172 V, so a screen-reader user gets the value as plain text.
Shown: 28 V
